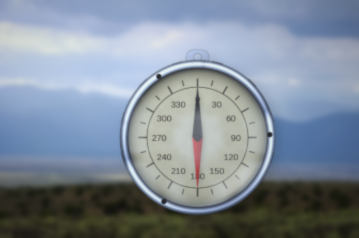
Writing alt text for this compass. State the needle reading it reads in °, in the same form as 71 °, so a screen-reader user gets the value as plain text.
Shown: 180 °
